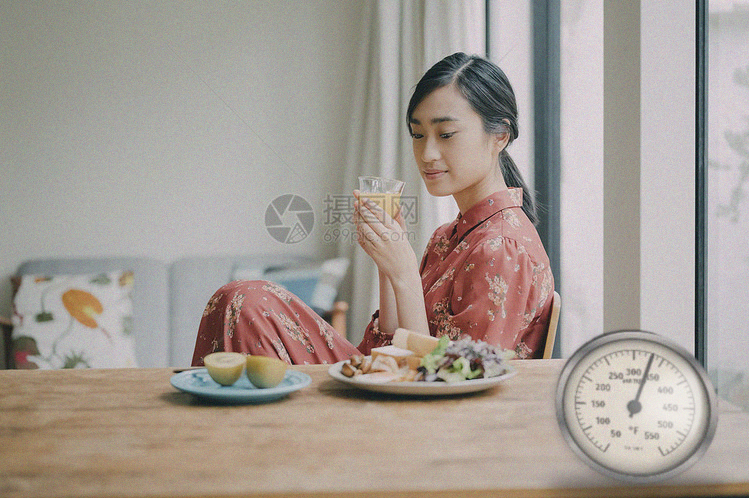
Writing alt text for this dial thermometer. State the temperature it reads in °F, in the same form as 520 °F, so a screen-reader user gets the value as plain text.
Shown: 330 °F
